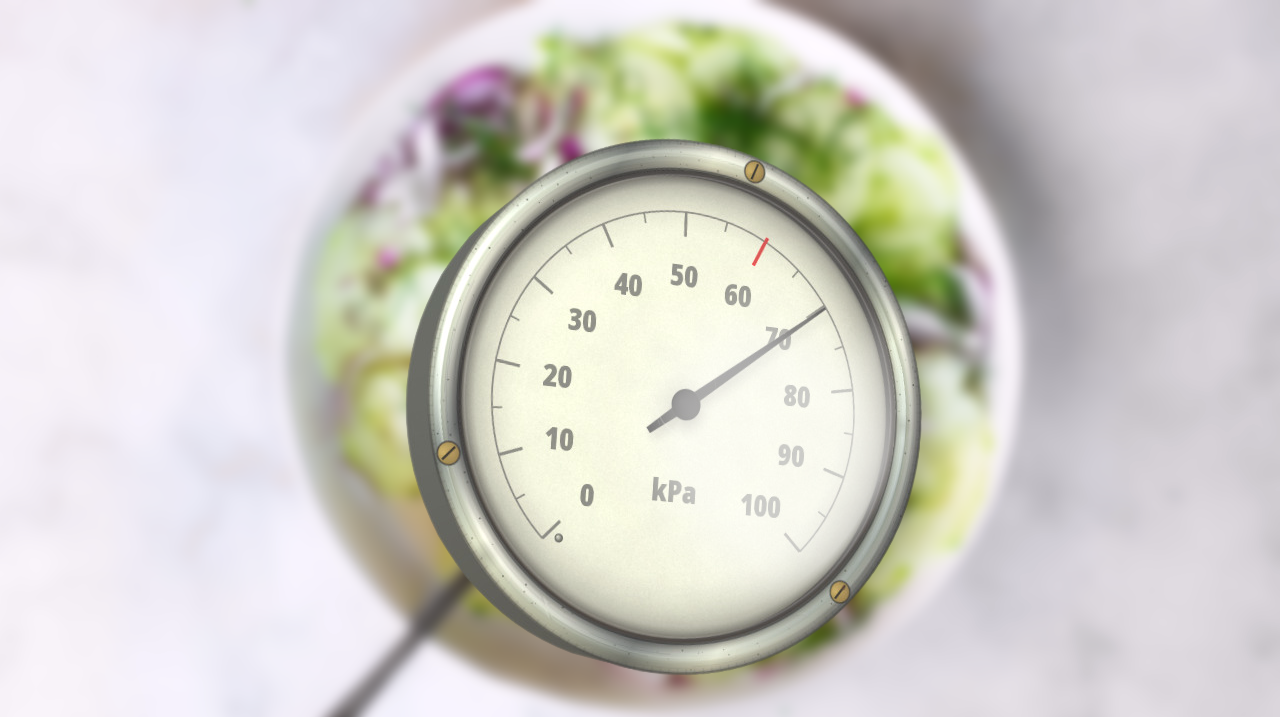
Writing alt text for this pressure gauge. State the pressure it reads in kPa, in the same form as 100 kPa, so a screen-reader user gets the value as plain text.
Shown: 70 kPa
